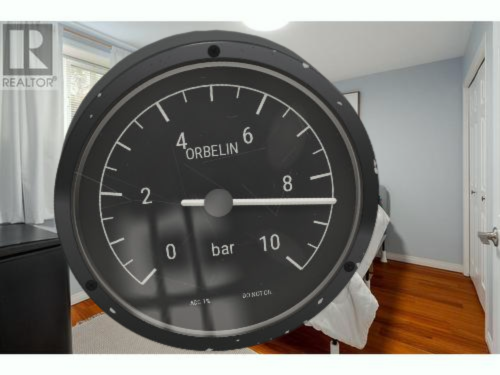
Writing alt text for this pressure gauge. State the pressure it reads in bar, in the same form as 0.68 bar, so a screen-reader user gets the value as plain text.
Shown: 8.5 bar
